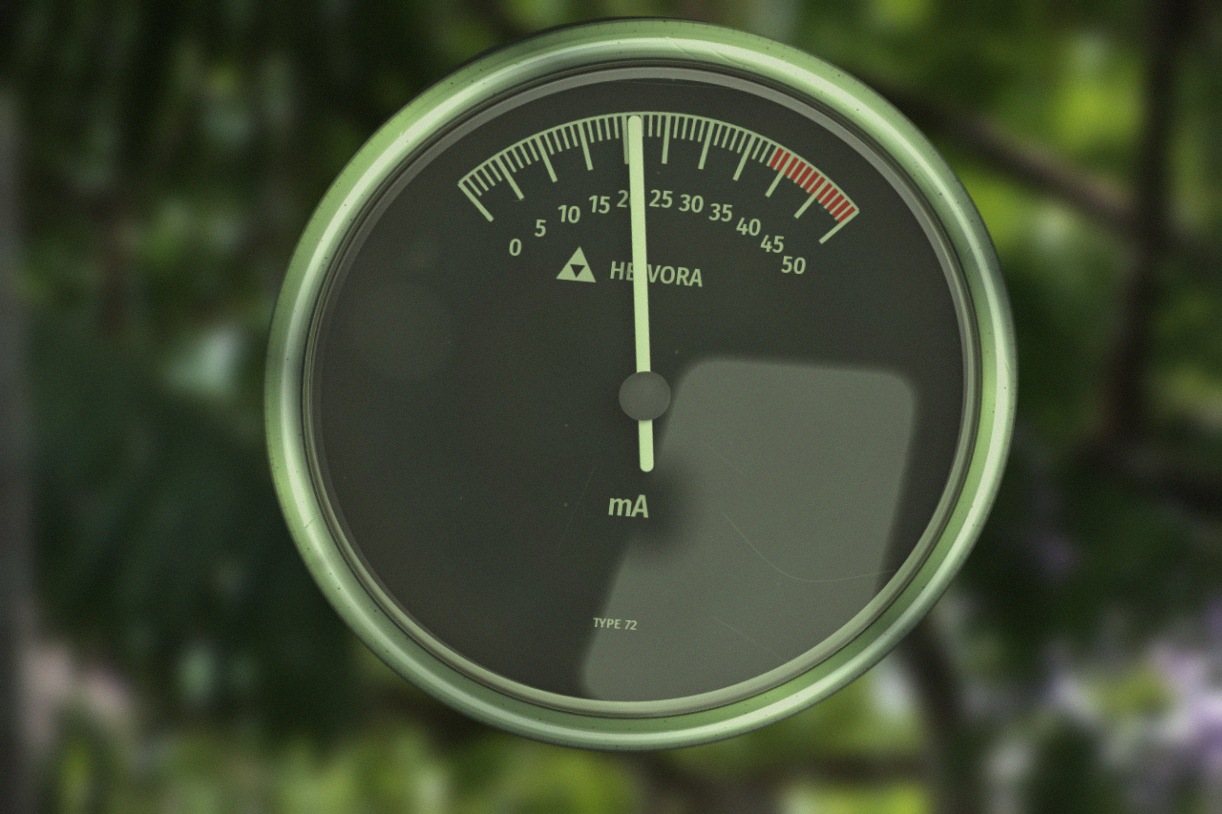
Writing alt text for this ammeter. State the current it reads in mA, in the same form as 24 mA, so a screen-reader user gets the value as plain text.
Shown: 21 mA
